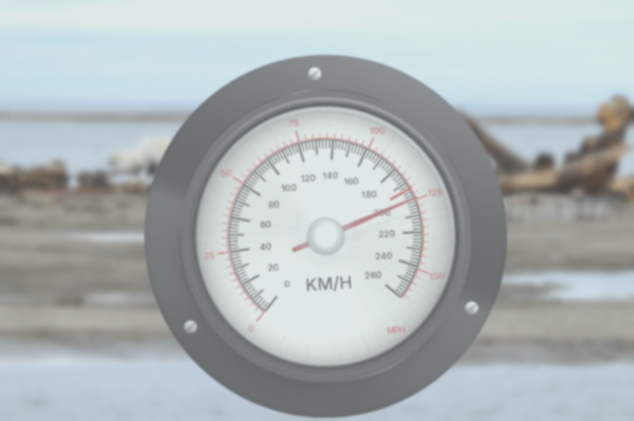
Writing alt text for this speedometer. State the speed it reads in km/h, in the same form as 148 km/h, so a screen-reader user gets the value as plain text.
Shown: 200 km/h
